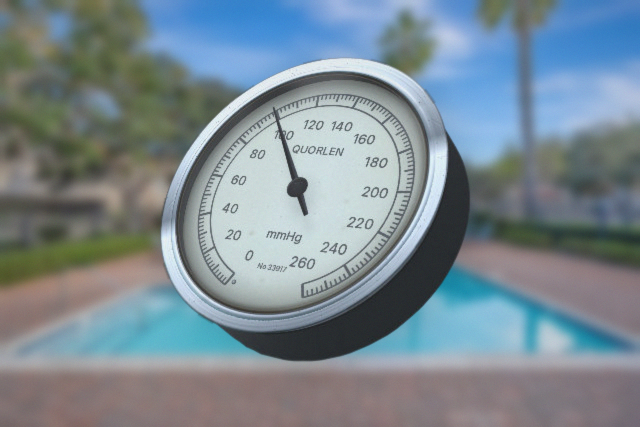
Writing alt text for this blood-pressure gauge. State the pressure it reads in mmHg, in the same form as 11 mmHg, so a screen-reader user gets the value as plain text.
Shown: 100 mmHg
